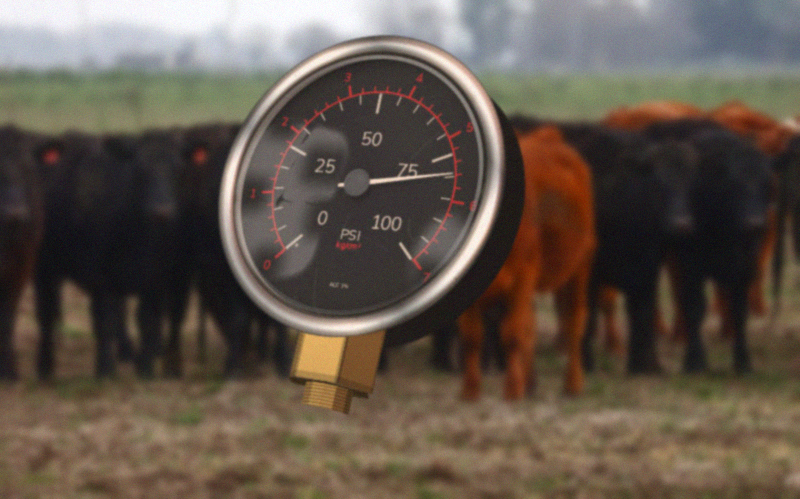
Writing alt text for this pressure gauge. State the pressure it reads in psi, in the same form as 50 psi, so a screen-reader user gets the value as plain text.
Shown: 80 psi
